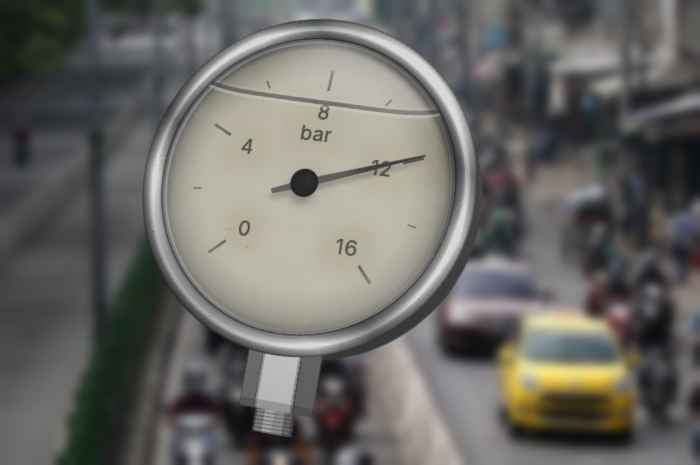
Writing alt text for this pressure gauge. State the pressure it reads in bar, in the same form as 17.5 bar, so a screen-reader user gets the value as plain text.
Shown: 12 bar
